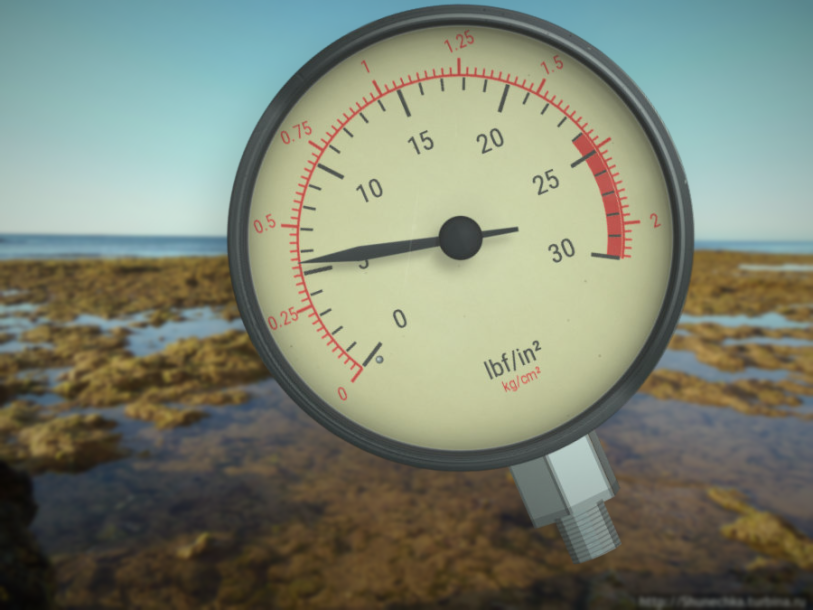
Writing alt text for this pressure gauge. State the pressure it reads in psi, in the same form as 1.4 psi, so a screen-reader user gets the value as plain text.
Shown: 5.5 psi
